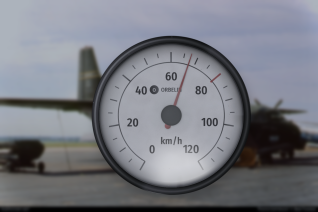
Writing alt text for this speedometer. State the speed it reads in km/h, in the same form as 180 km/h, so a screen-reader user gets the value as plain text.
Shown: 67.5 km/h
